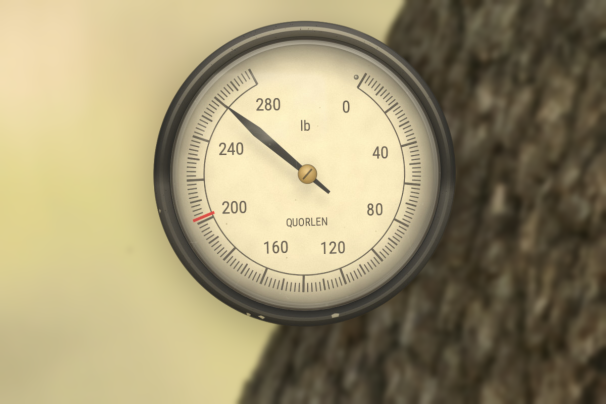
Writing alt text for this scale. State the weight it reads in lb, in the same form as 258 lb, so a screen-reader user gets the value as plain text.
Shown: 260 lb
